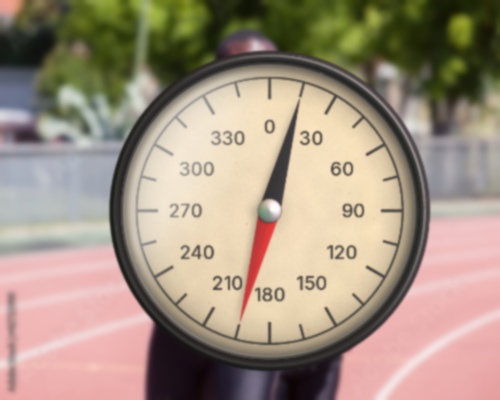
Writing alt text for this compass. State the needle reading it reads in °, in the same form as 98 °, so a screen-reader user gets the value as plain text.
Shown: 195 °
